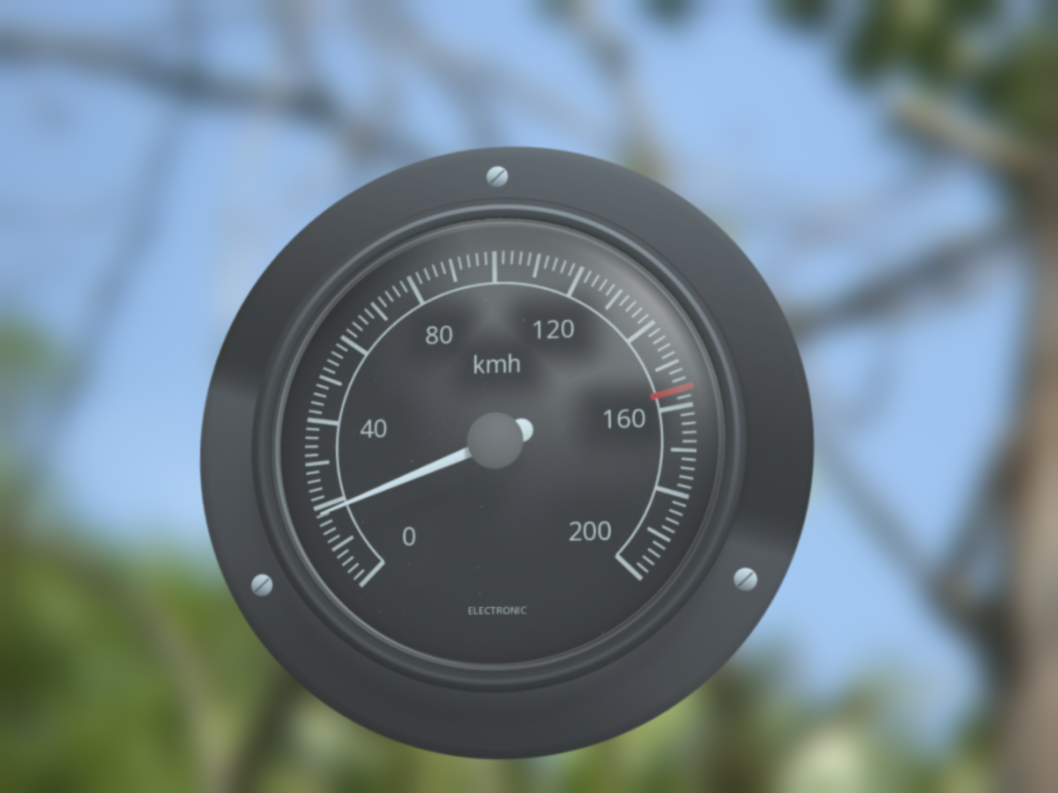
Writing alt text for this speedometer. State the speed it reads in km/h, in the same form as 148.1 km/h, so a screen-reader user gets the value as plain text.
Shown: 18 km/h
